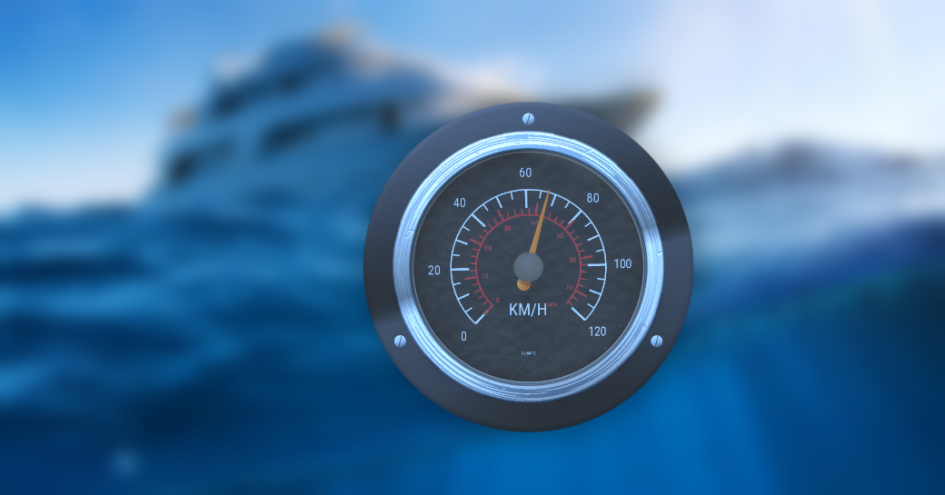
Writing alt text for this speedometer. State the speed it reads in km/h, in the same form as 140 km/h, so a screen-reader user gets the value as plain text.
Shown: 67.5 km/h
